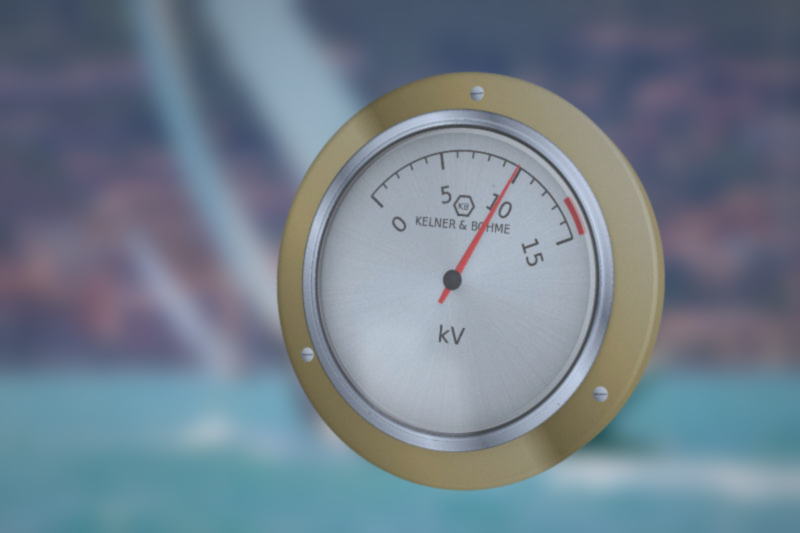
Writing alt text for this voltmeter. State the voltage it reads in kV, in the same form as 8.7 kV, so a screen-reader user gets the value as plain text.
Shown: 10 kV
